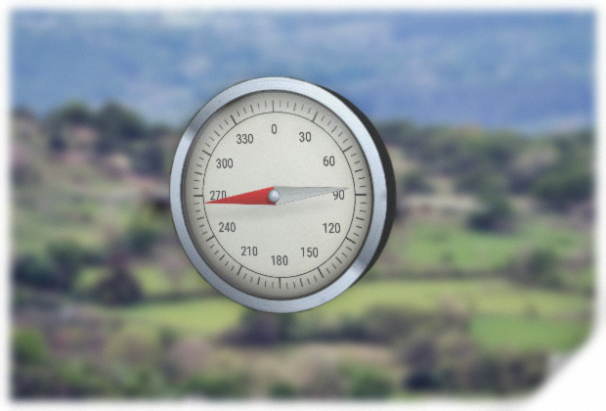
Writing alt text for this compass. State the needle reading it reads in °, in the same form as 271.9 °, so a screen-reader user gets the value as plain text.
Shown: 265 °
